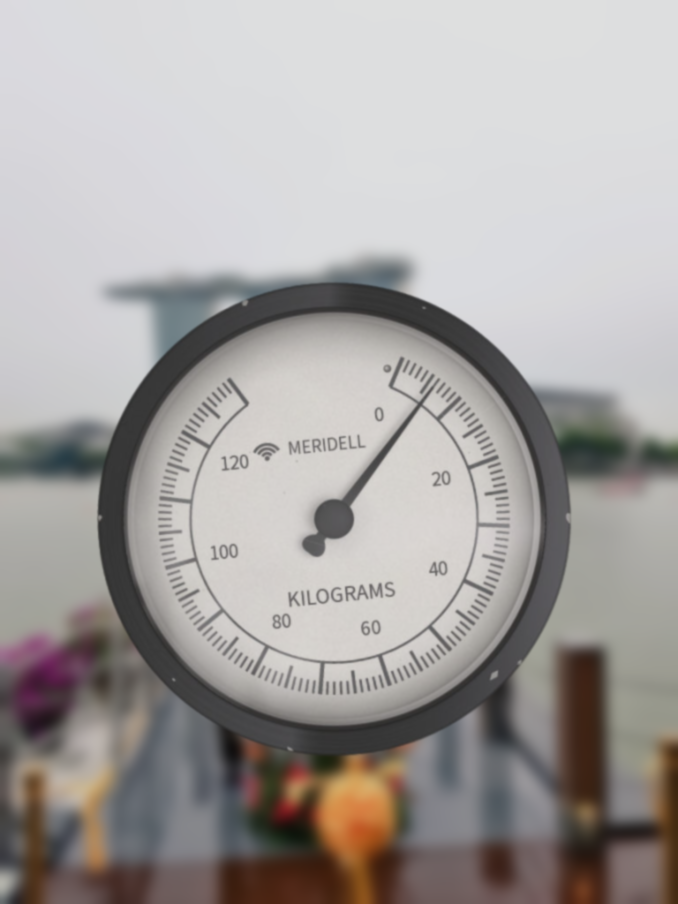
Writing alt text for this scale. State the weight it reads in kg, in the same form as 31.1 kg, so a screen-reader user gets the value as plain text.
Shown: 6 kg
